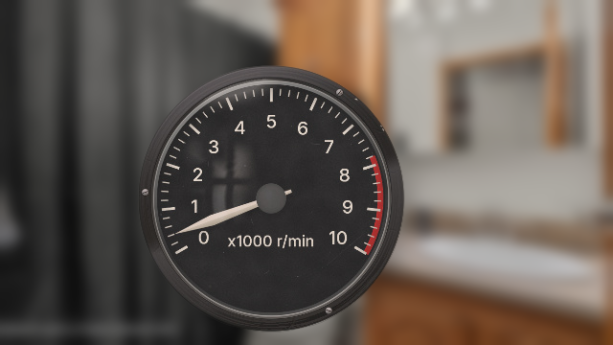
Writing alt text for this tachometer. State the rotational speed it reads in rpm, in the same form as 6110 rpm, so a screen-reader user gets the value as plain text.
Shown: 400 rpm
